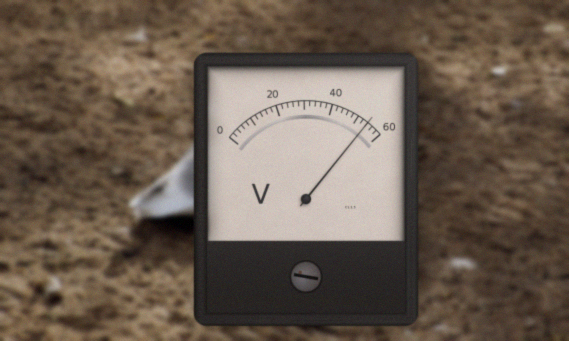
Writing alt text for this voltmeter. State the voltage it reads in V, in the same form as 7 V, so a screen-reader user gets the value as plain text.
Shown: 54 V
